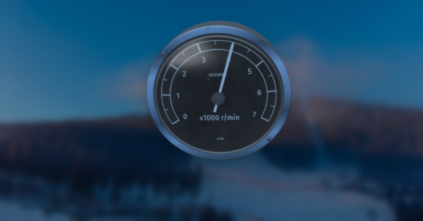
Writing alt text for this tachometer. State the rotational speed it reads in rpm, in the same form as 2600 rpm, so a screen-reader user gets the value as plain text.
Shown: 4000 rpm
